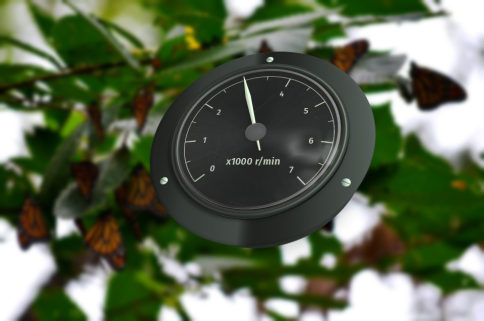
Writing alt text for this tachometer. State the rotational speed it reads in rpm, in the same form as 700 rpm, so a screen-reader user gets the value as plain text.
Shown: 3000 rpm
